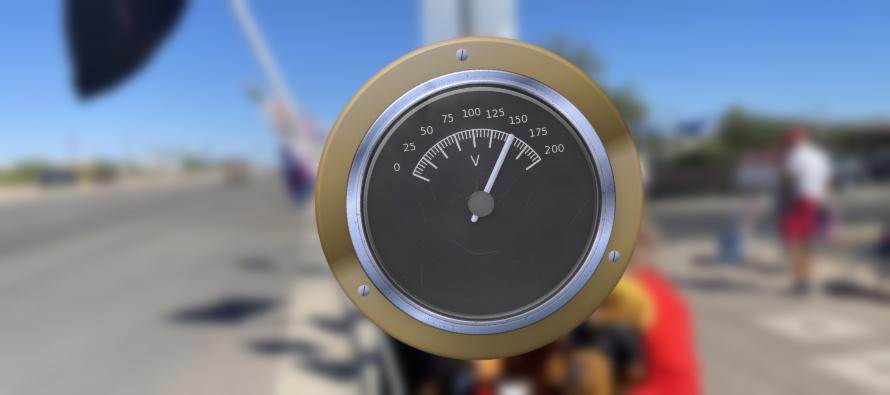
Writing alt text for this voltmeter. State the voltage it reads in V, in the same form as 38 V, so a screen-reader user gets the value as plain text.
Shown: 150 V
